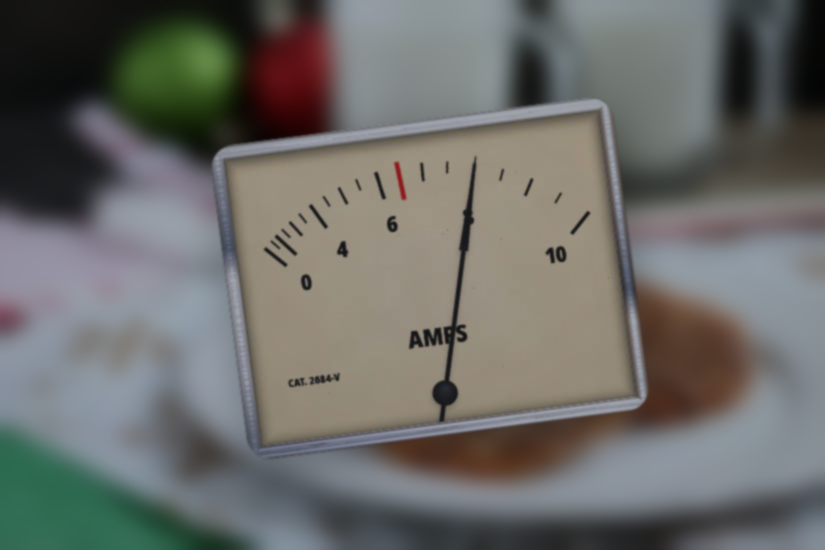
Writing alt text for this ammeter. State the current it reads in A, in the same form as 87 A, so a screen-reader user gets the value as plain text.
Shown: 8 A
